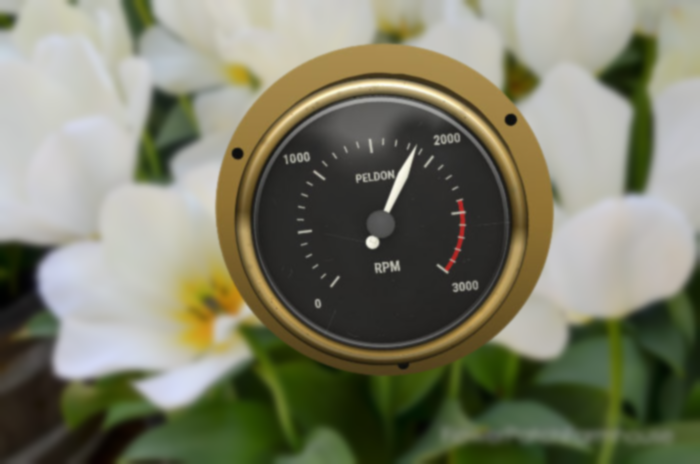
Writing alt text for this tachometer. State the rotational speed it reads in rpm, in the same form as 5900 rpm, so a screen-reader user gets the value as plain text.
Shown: 1850 rpm
